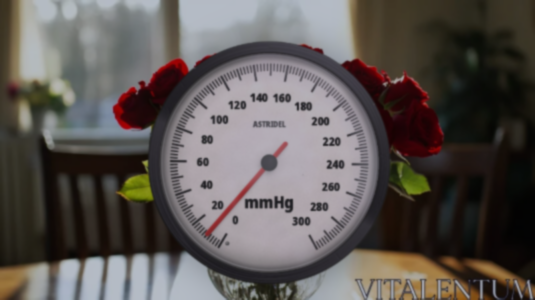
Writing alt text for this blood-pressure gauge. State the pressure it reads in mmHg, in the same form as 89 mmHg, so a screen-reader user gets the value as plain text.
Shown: 10 mmHg
